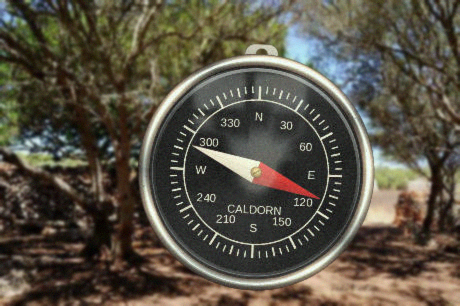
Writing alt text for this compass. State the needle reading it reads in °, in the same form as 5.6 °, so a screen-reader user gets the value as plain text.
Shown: 110 °
